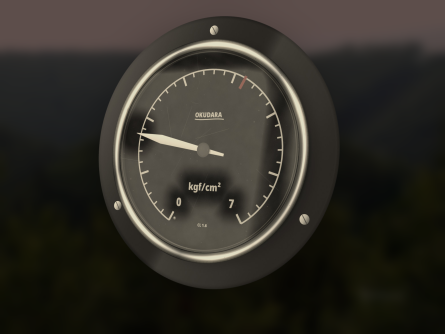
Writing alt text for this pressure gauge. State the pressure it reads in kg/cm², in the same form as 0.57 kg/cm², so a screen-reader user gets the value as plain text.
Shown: 1.7 kg/cm²
